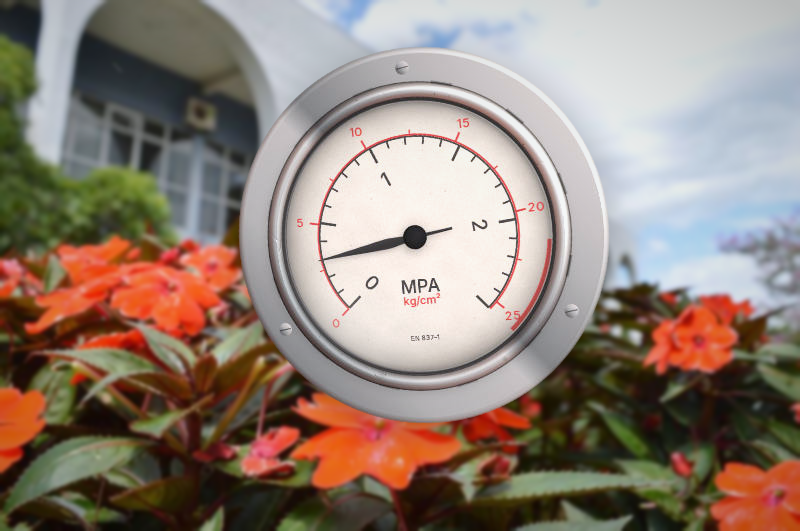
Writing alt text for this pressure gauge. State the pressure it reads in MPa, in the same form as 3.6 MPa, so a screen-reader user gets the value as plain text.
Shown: 0.3 MPa
